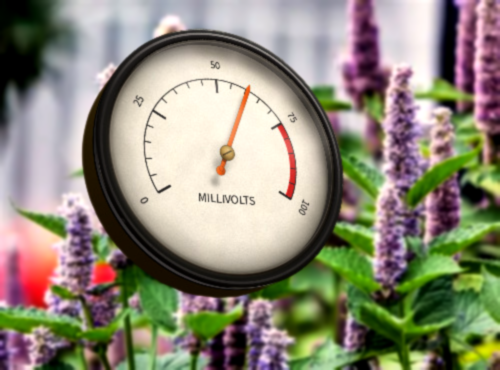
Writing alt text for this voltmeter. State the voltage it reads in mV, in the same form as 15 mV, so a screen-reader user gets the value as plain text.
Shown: 60 mV
